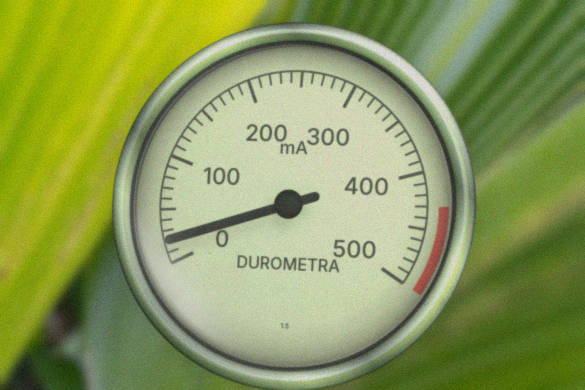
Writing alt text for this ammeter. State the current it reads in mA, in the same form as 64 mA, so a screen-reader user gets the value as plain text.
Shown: 20 mA
